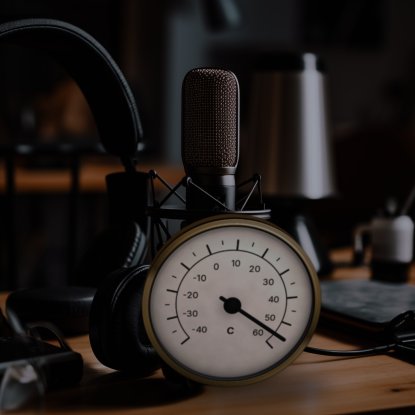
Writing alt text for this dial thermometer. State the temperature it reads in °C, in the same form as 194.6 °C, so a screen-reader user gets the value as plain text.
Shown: 55 °C
